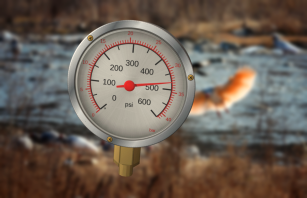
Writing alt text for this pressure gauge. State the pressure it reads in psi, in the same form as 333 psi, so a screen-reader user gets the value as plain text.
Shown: 475 psi
